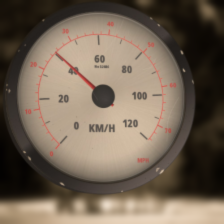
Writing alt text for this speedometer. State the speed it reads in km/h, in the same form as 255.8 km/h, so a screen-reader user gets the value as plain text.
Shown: 40 km/h
